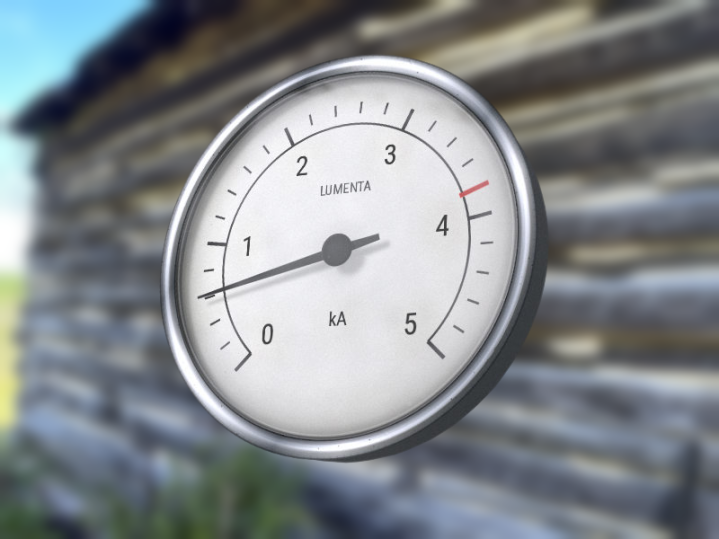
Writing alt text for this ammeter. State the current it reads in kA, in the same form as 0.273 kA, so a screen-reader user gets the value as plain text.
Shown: 0.6 kA
